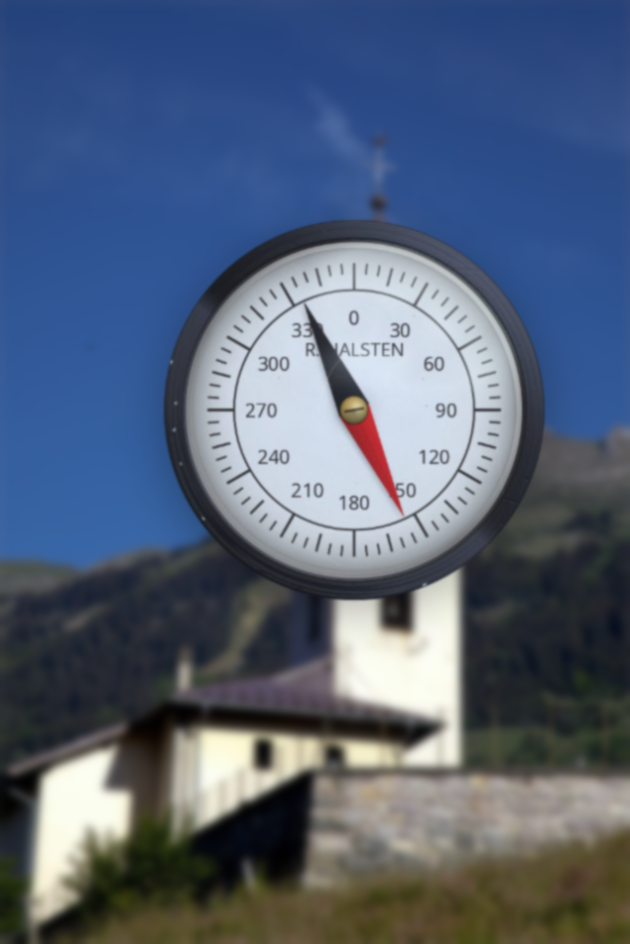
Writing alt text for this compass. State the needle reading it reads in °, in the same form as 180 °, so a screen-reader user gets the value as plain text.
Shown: 155 °
